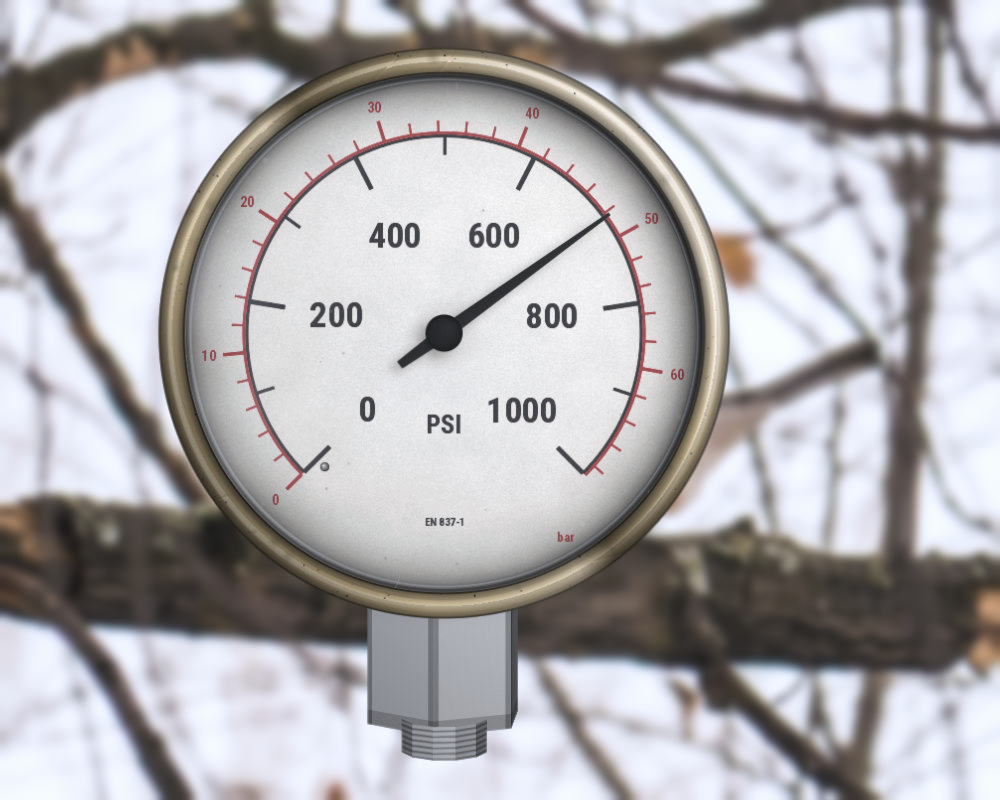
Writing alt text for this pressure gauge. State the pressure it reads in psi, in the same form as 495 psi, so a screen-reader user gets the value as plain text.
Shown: 700 psi
